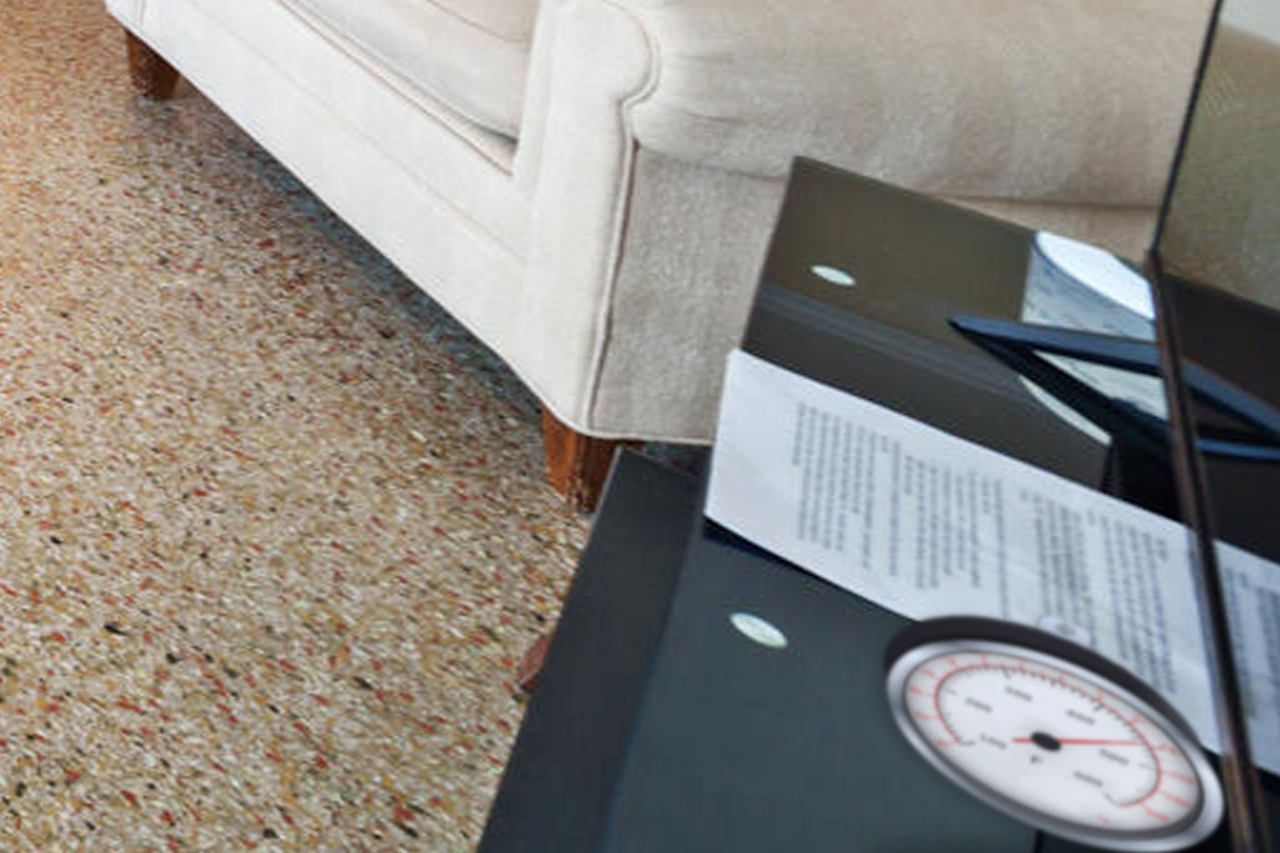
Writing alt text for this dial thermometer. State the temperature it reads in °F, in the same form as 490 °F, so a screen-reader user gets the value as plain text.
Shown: 450 °F
